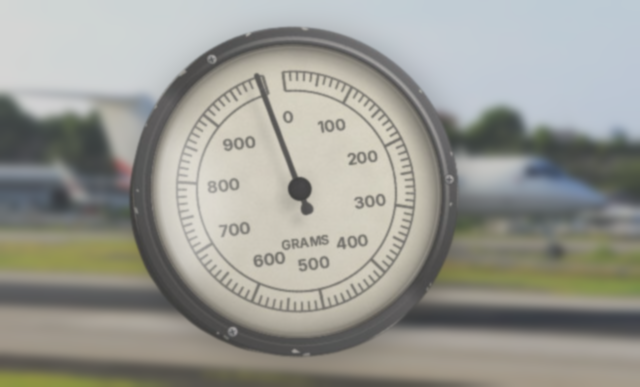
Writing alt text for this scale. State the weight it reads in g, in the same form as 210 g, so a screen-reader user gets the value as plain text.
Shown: 990 g
